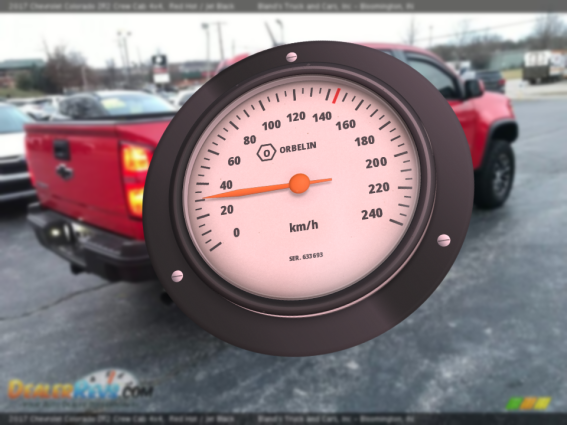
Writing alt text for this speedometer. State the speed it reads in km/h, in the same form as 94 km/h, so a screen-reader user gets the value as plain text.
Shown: 30 km/h
